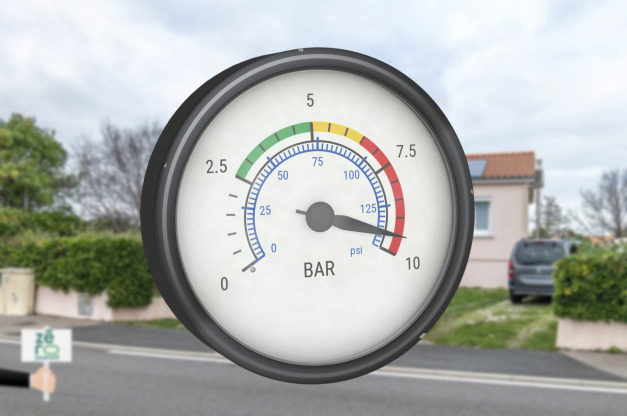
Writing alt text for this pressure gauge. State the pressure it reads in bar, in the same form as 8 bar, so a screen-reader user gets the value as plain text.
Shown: 9.5 bar
